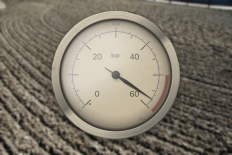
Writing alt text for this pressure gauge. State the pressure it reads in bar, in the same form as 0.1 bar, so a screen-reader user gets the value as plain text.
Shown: 57.5 bar
